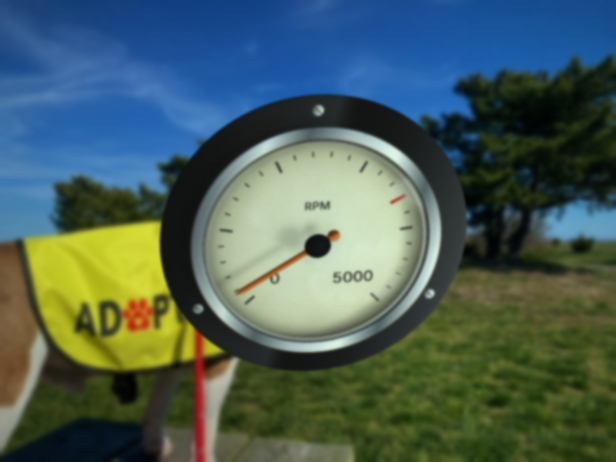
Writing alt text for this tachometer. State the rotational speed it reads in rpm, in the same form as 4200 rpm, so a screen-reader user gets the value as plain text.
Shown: 200 rpm
